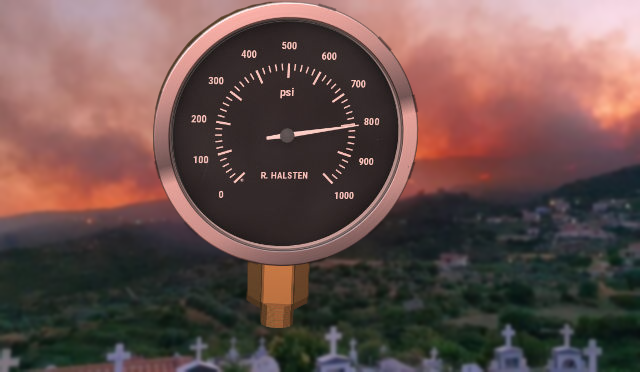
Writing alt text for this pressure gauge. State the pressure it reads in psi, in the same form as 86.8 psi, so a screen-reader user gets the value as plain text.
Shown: 800 psi
